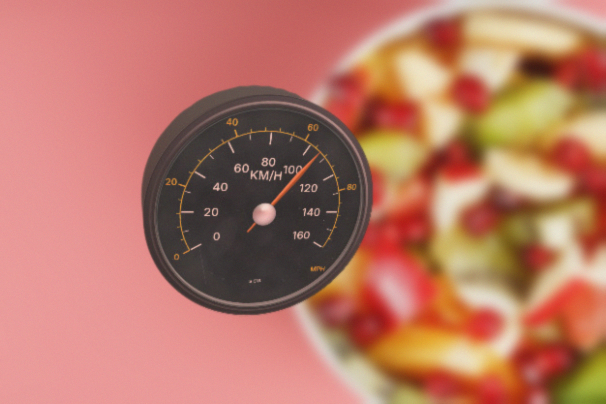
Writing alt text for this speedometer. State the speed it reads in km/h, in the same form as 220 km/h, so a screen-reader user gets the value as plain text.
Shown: 105 km/h
